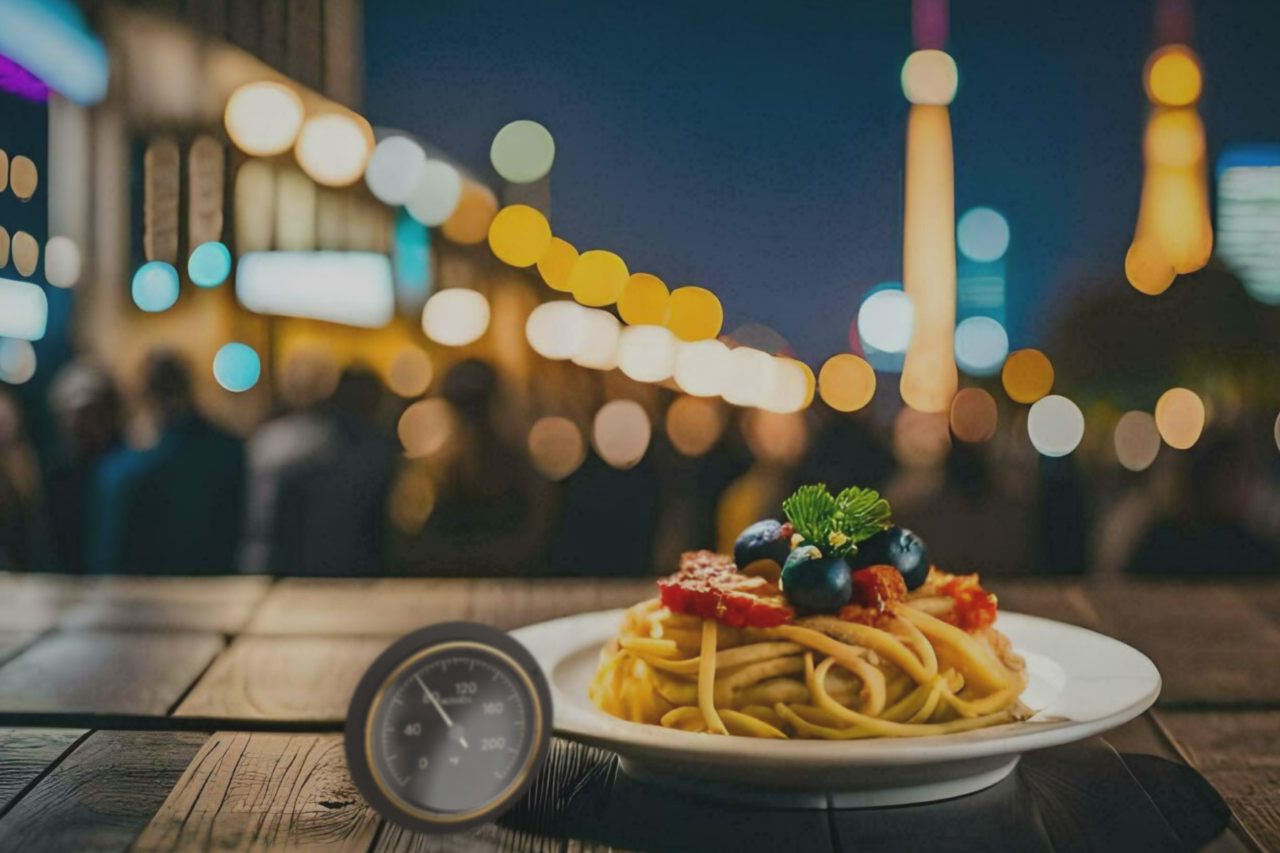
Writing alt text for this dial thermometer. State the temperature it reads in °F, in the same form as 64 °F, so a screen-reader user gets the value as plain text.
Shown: 80 °F
